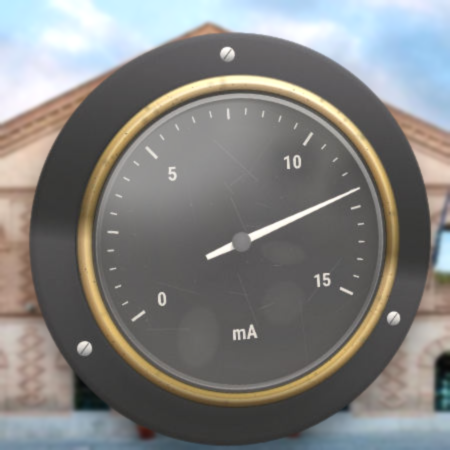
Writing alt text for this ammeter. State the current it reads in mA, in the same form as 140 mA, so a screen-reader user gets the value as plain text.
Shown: 12 mA
